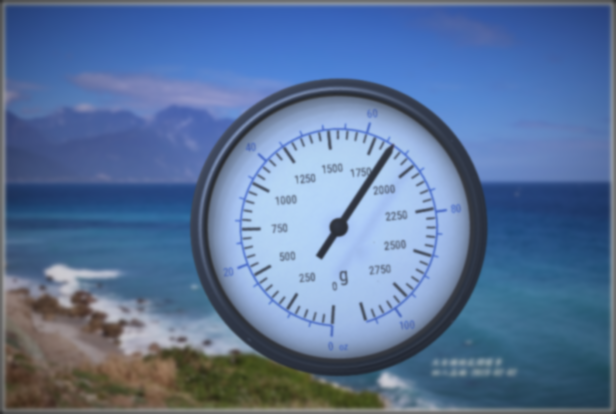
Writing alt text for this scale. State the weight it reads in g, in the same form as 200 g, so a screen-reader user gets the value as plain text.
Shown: 1850 g
